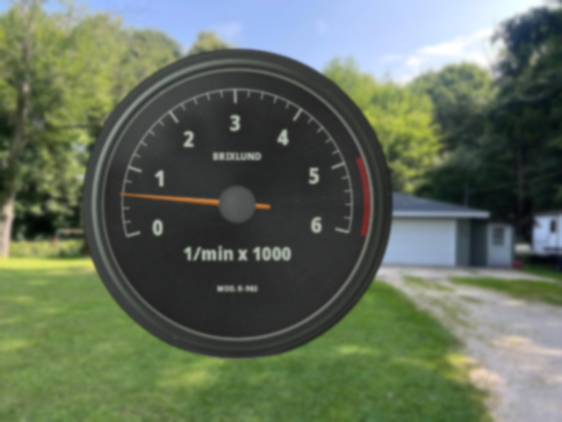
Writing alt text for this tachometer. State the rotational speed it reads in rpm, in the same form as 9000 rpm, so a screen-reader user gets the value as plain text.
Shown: 600 rpm
